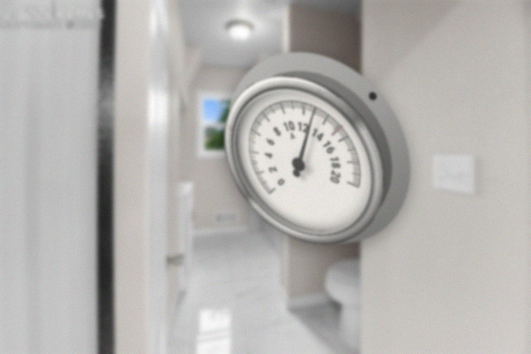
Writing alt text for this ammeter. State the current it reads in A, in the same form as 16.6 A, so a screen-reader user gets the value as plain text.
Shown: 13 A
